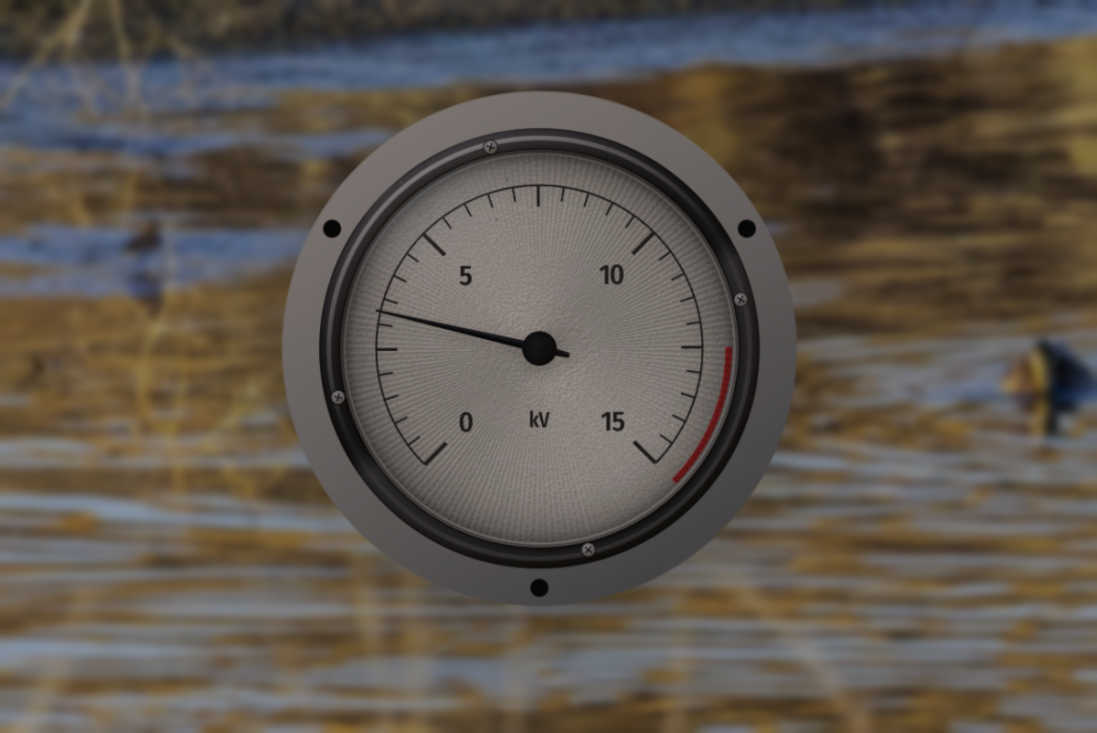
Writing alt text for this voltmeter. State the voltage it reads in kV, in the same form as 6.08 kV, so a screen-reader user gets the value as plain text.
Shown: 3.25 kV
